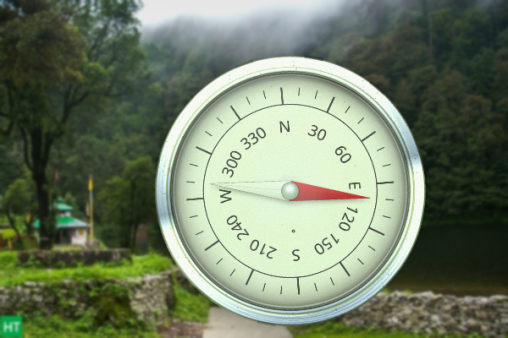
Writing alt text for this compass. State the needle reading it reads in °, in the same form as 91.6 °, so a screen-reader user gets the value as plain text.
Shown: 100 °
